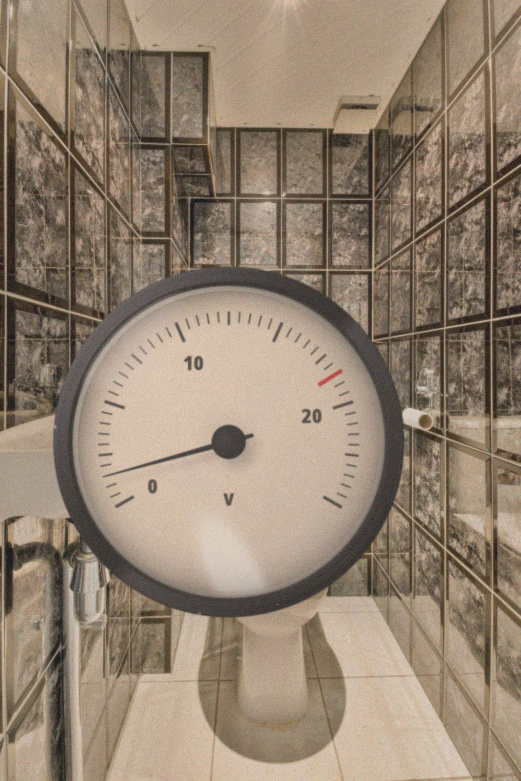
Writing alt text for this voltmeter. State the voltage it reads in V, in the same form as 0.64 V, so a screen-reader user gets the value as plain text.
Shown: 1.5 V
